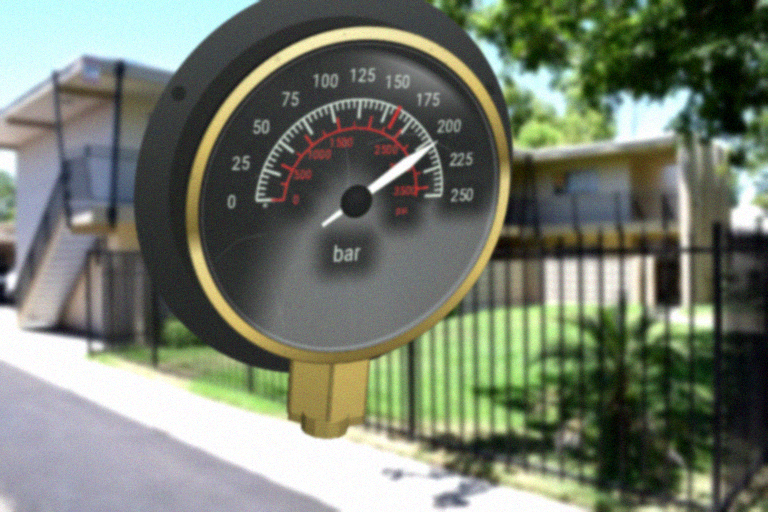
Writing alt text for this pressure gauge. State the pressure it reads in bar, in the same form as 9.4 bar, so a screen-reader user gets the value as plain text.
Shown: 200 bar
